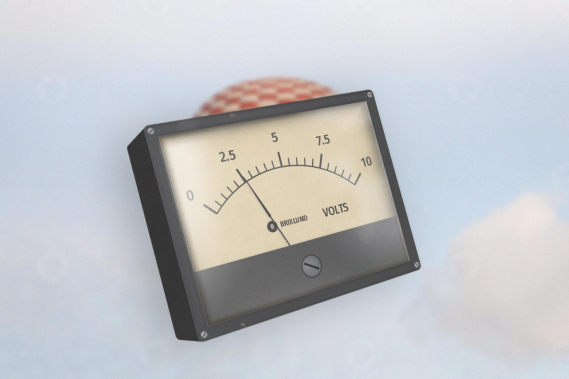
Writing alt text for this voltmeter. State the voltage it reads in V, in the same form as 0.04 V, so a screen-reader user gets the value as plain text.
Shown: 2.5 V
